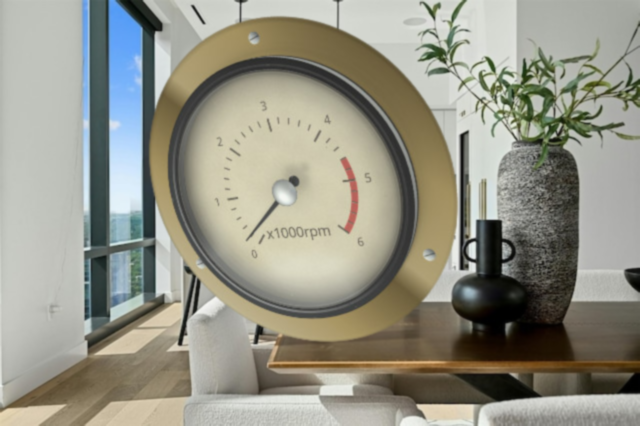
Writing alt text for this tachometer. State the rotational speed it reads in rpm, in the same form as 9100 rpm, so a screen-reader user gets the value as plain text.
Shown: 200 rpm
